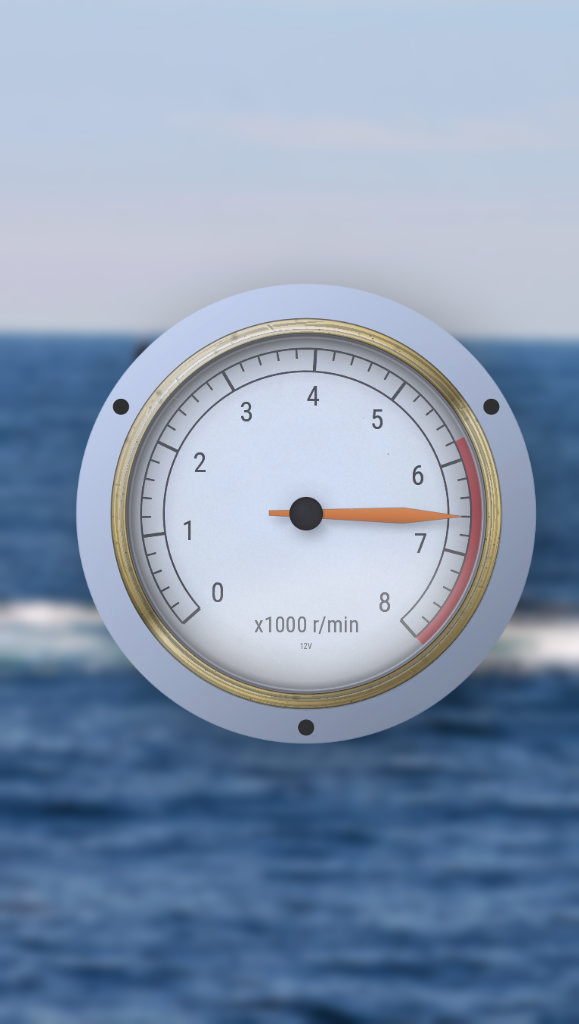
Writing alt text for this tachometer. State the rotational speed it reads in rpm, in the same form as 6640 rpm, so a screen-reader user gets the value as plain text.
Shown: 6600 rpm
